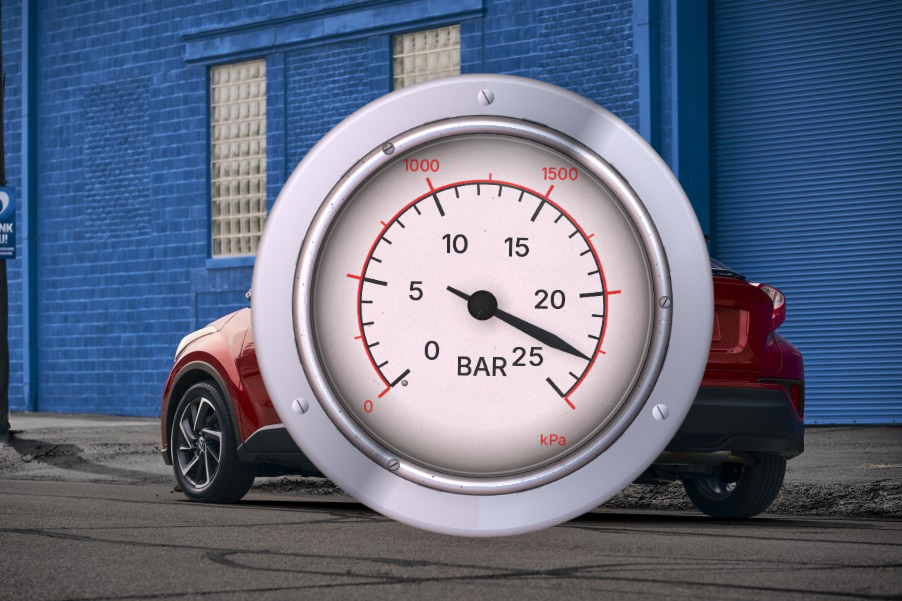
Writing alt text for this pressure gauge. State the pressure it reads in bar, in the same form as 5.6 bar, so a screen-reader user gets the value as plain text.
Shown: 23 bar
